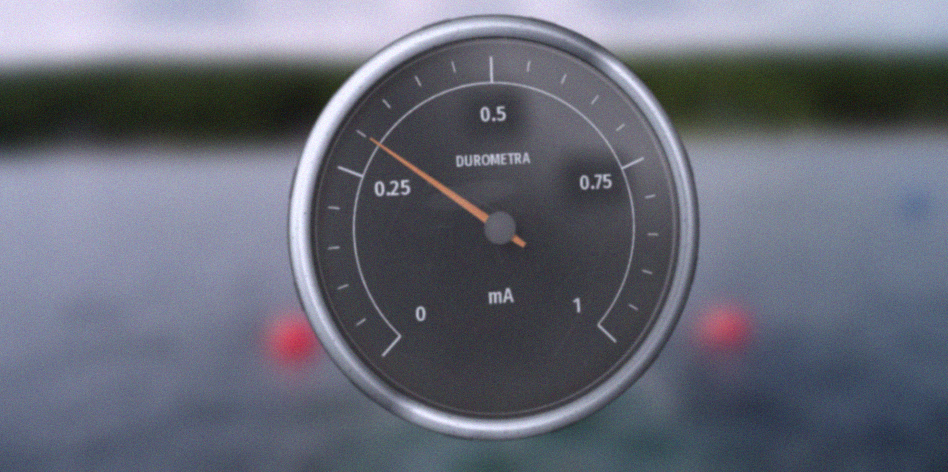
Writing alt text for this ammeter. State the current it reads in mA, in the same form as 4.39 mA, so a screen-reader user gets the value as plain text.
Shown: 0.3 mA
